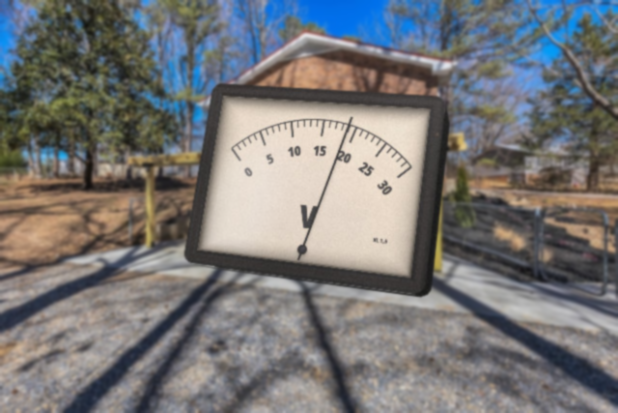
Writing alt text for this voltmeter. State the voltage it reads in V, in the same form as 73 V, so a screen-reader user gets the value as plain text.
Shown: 19 V
